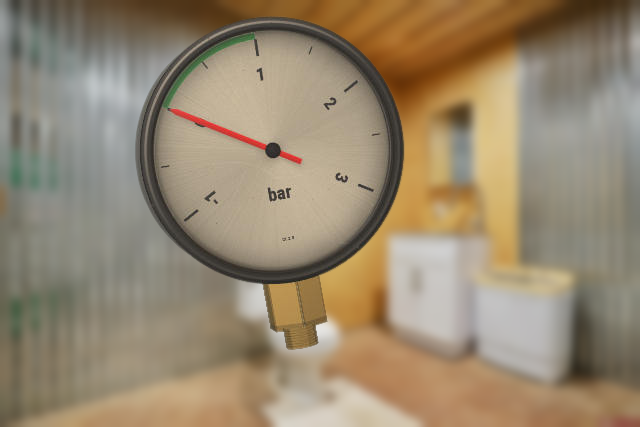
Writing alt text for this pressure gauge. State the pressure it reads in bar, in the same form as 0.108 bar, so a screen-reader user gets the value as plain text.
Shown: 0 bar
